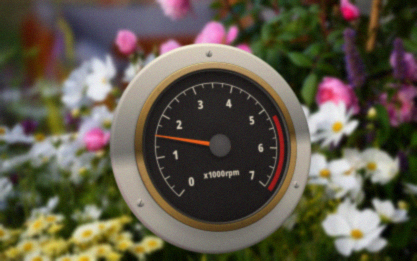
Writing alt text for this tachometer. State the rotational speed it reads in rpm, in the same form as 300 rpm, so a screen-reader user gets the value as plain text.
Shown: 1500 rpm
